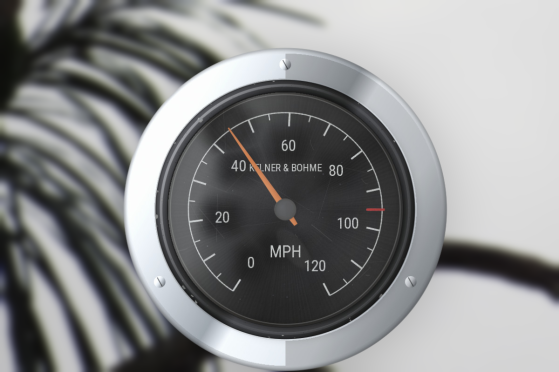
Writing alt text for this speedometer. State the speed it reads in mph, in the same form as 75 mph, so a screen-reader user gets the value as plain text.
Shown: 45 mph
